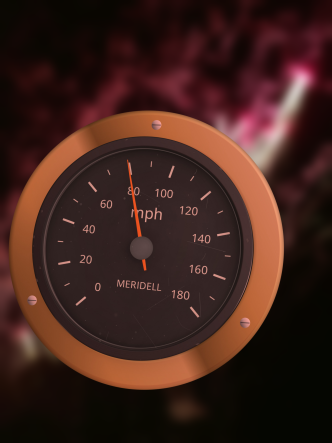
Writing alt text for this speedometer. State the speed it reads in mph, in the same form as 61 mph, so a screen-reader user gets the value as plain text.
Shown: 80 mph
